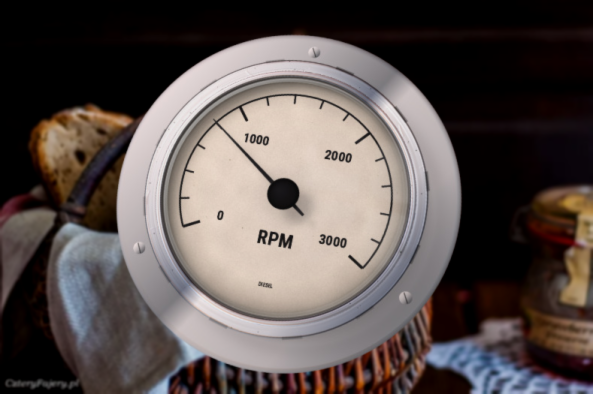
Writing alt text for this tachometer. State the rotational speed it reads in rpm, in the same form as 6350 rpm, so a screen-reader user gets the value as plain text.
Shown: 800 rpm
